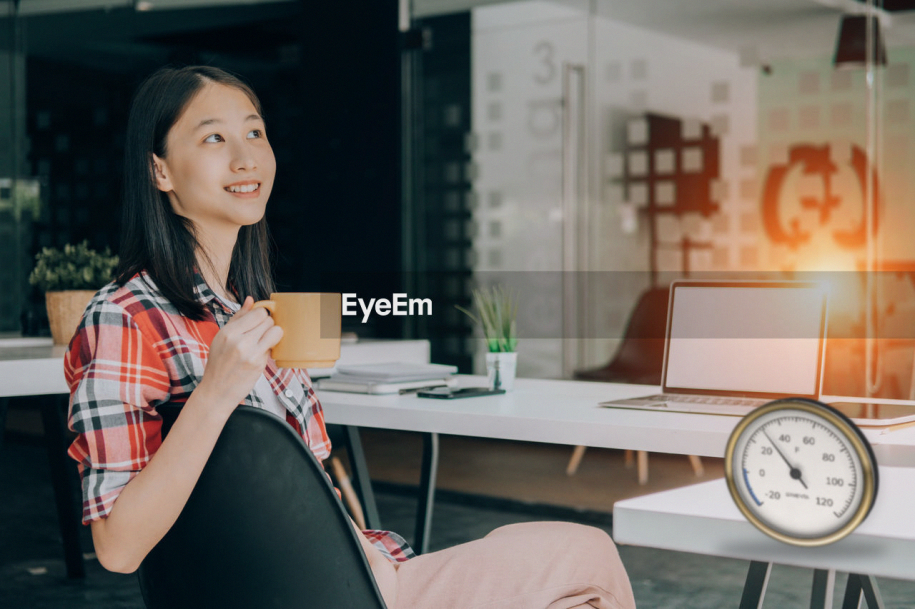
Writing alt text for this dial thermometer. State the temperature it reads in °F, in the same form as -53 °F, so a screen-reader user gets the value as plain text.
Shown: 30 °F
